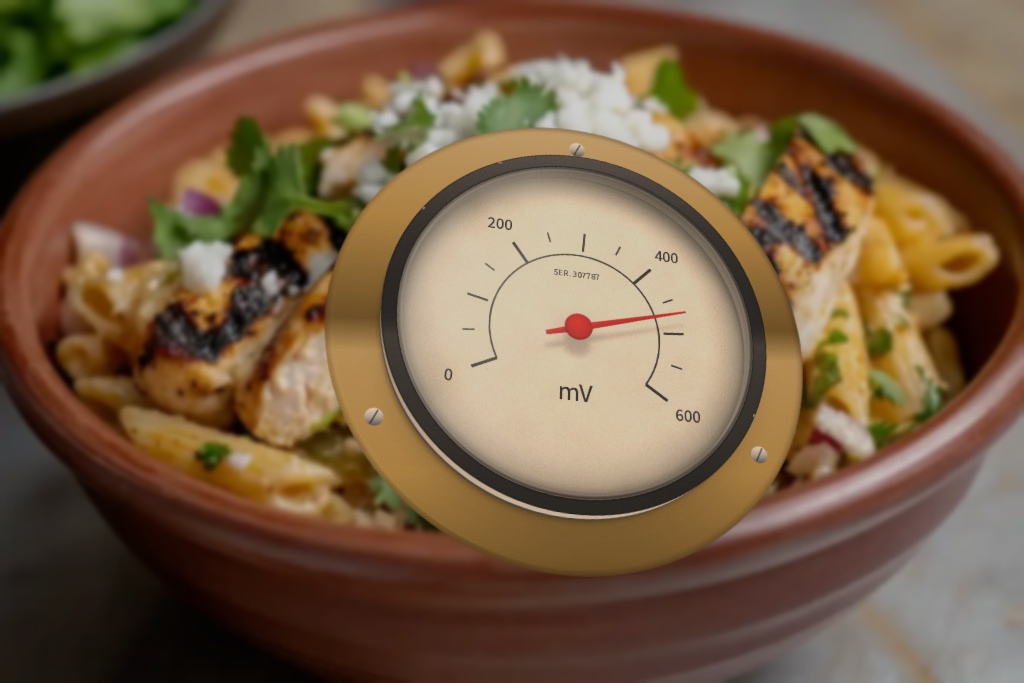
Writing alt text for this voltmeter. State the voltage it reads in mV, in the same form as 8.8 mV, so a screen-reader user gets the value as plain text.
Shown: 475 mV
